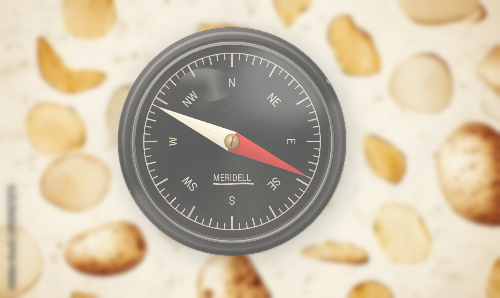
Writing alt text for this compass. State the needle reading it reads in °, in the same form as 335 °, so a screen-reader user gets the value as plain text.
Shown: 115 °
